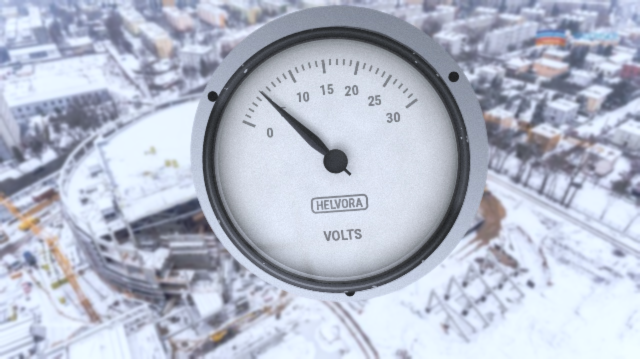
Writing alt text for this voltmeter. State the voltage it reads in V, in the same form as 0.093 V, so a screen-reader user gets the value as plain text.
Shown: 5 V
